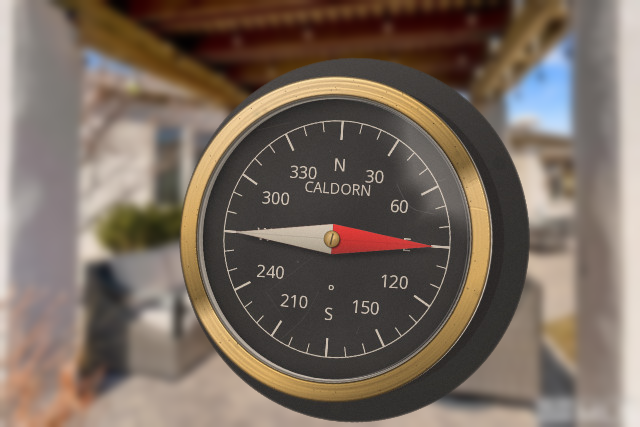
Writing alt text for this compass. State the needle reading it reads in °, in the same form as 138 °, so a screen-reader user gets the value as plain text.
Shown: 90 °
